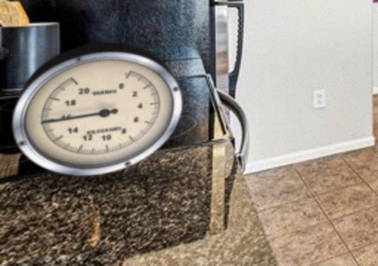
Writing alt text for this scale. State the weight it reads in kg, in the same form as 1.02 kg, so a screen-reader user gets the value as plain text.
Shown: 16 kg
